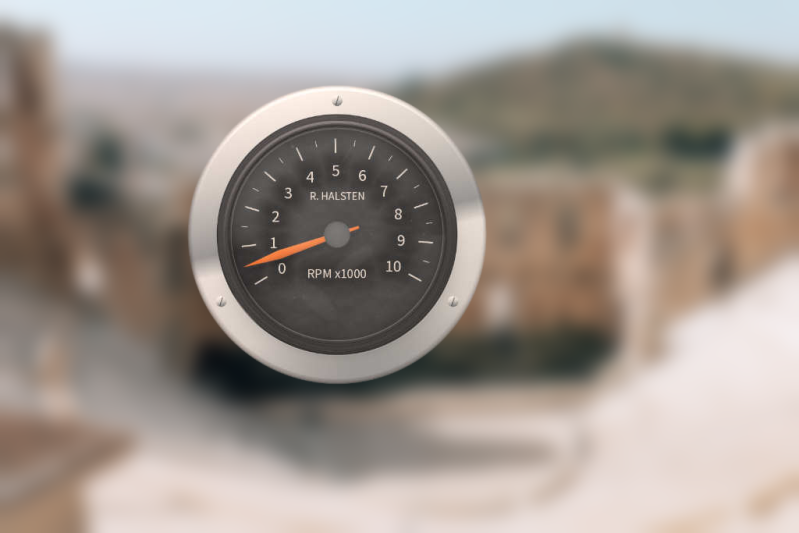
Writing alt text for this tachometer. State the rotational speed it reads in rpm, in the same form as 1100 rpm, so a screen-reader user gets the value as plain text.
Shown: 500 rpm
